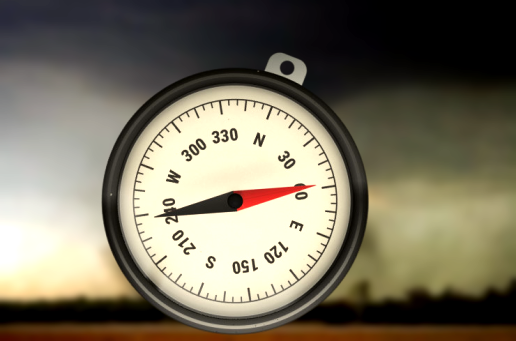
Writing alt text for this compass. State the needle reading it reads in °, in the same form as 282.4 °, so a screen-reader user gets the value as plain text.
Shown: 57.5 °
